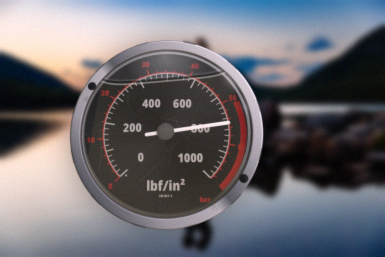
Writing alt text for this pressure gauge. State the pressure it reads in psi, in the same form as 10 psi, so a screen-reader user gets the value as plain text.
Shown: 800 psi
